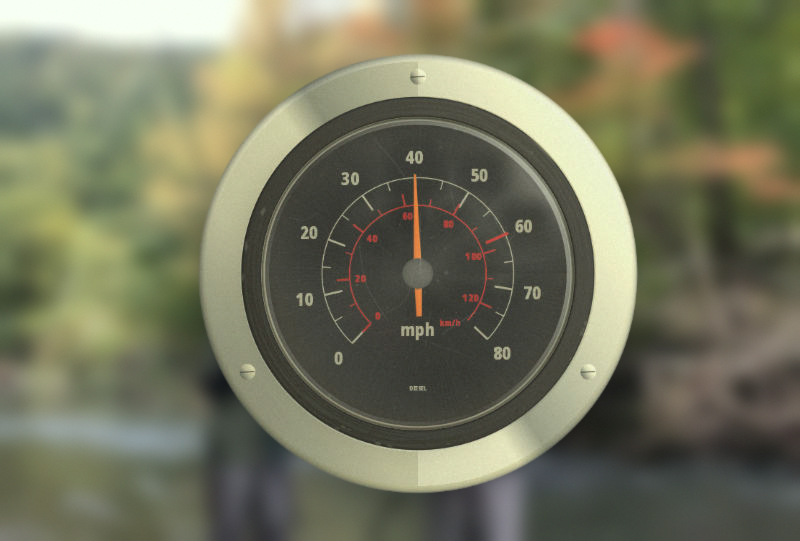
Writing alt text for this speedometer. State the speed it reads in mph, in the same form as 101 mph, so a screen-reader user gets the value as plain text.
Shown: 40 mph
